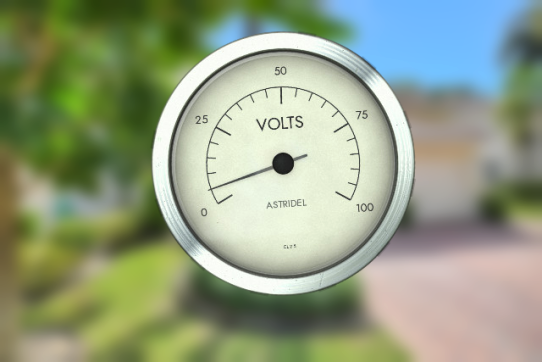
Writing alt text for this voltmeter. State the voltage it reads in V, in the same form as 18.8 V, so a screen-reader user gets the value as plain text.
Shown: 5 V
